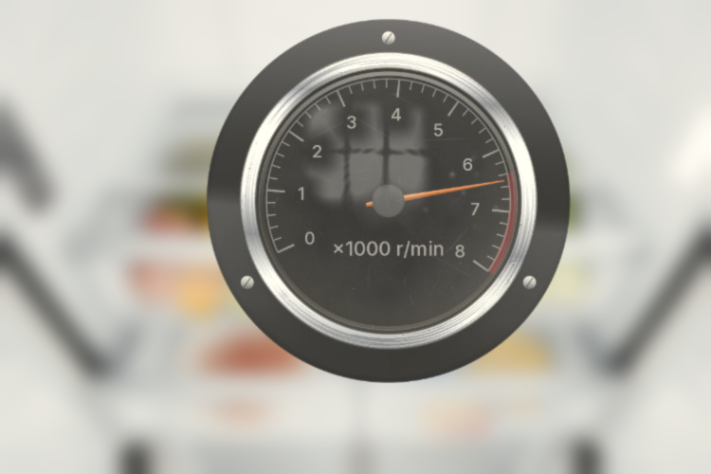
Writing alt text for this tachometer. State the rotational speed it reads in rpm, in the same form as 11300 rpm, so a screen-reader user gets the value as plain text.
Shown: 6500 rpm
